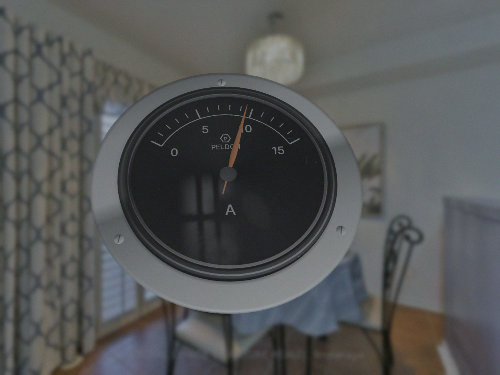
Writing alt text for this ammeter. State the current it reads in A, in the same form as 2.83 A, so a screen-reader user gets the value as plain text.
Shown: 9.5 A
